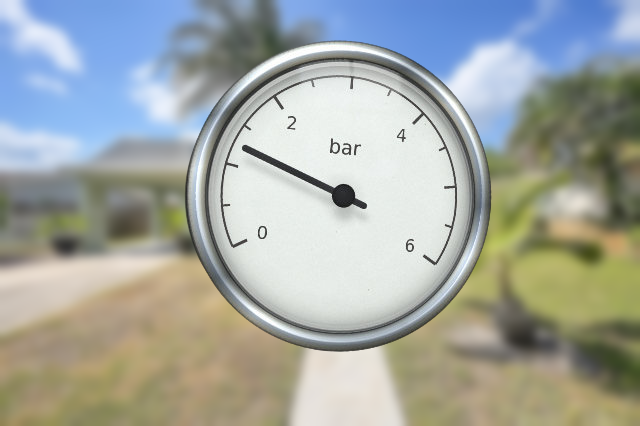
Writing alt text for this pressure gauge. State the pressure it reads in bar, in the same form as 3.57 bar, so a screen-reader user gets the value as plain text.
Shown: 1.25 bar
